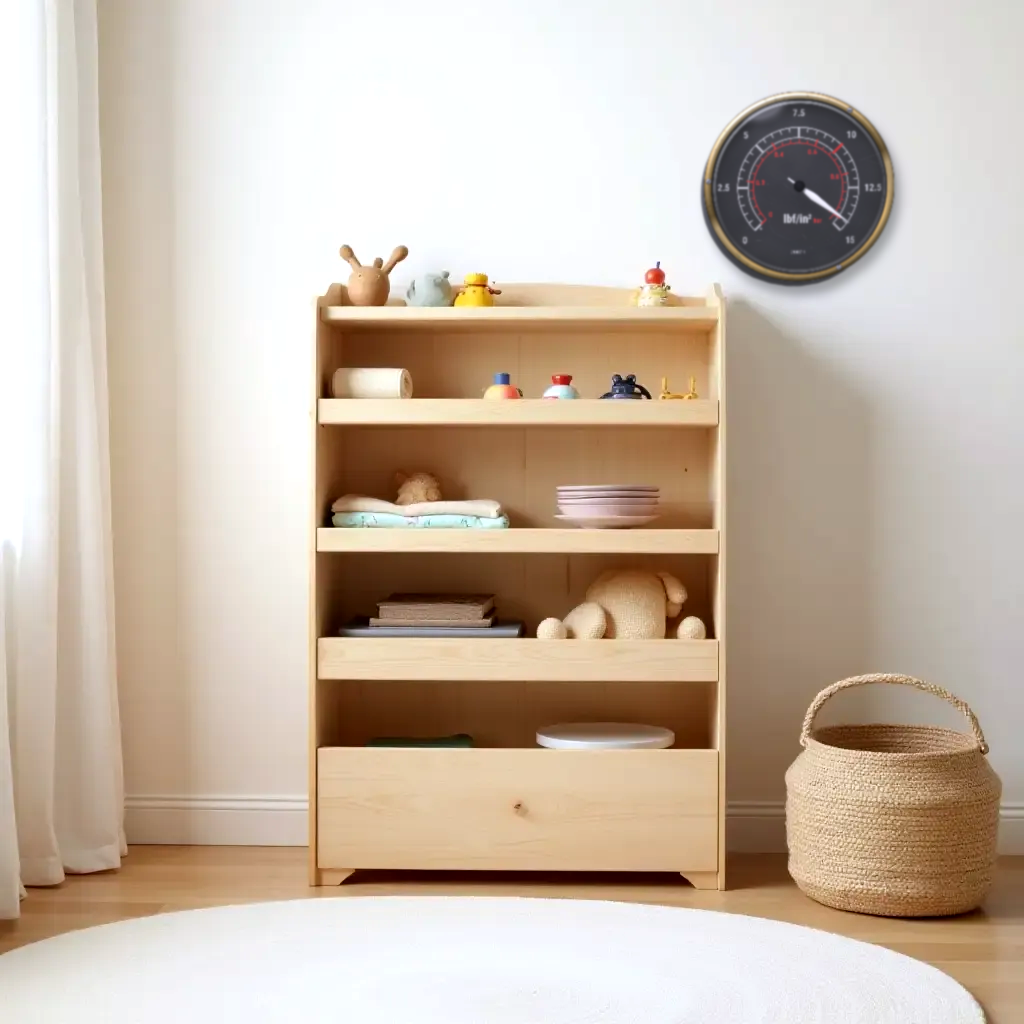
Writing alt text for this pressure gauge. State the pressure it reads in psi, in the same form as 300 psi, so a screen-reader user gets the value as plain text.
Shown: 14.5 psi
